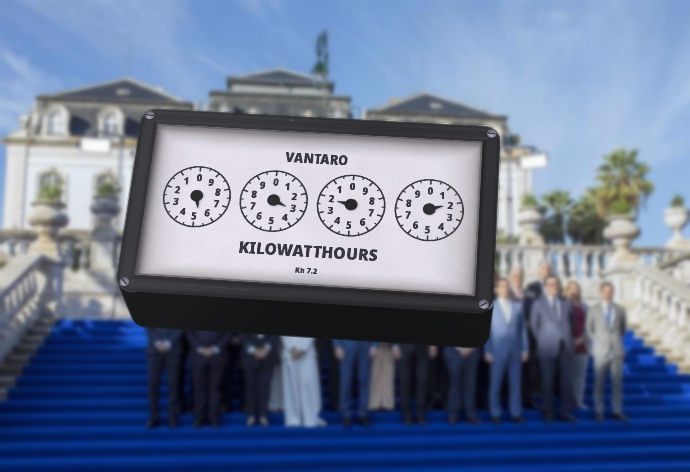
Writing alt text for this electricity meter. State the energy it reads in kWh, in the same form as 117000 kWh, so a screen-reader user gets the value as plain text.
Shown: 5322 kWh
